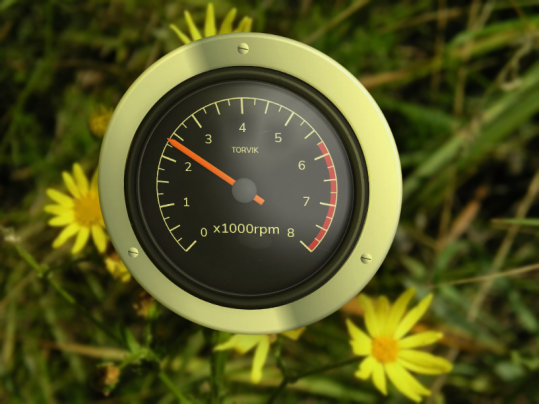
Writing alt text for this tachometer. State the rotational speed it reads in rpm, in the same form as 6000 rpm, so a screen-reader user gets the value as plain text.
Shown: 2375 rpm
